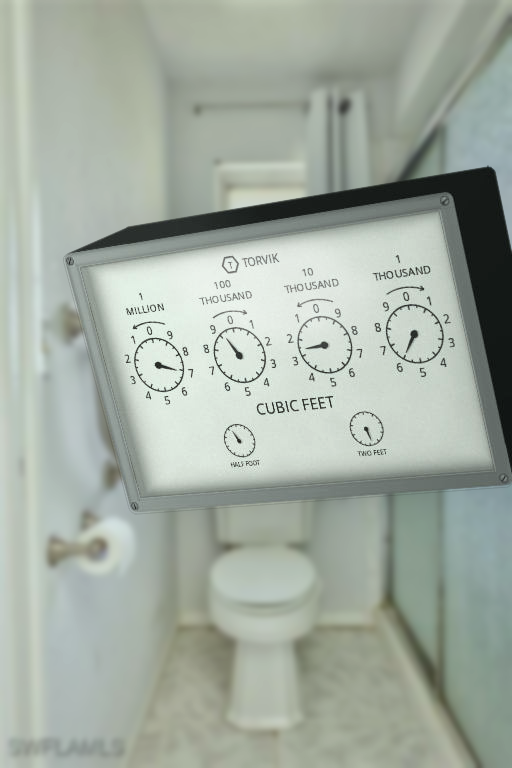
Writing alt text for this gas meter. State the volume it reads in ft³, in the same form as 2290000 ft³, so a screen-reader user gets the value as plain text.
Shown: 692600 ft³
